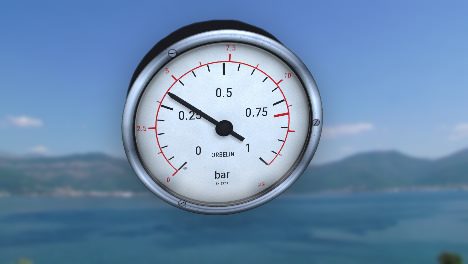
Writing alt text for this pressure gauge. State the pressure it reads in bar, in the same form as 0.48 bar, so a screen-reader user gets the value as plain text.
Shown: 0.3 bar
